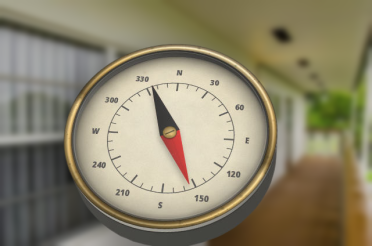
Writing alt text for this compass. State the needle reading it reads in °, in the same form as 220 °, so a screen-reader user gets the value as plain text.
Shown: 155 °
